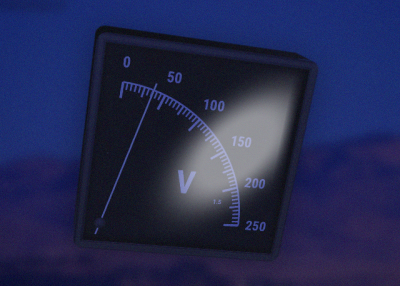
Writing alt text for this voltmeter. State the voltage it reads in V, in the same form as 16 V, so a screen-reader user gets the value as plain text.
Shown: 35 V
